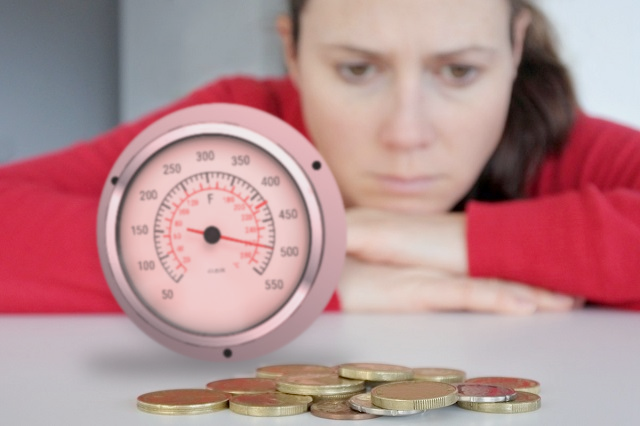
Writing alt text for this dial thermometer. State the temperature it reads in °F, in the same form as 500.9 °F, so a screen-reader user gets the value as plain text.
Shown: 500 °F
